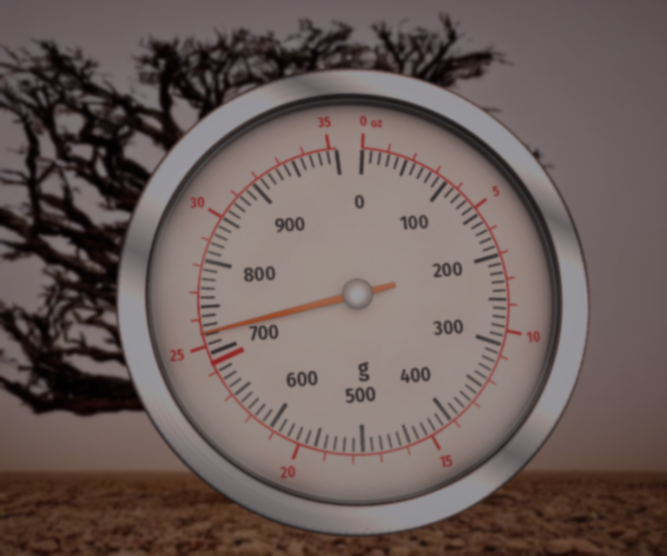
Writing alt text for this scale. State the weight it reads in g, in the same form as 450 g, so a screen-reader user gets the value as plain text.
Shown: 720 g
